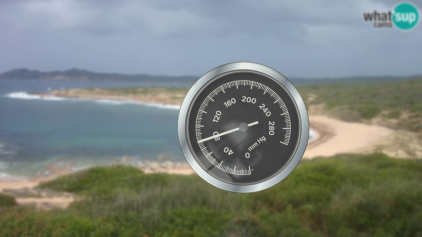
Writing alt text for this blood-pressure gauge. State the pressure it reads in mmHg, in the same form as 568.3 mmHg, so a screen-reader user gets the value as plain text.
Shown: 80 mmHg
